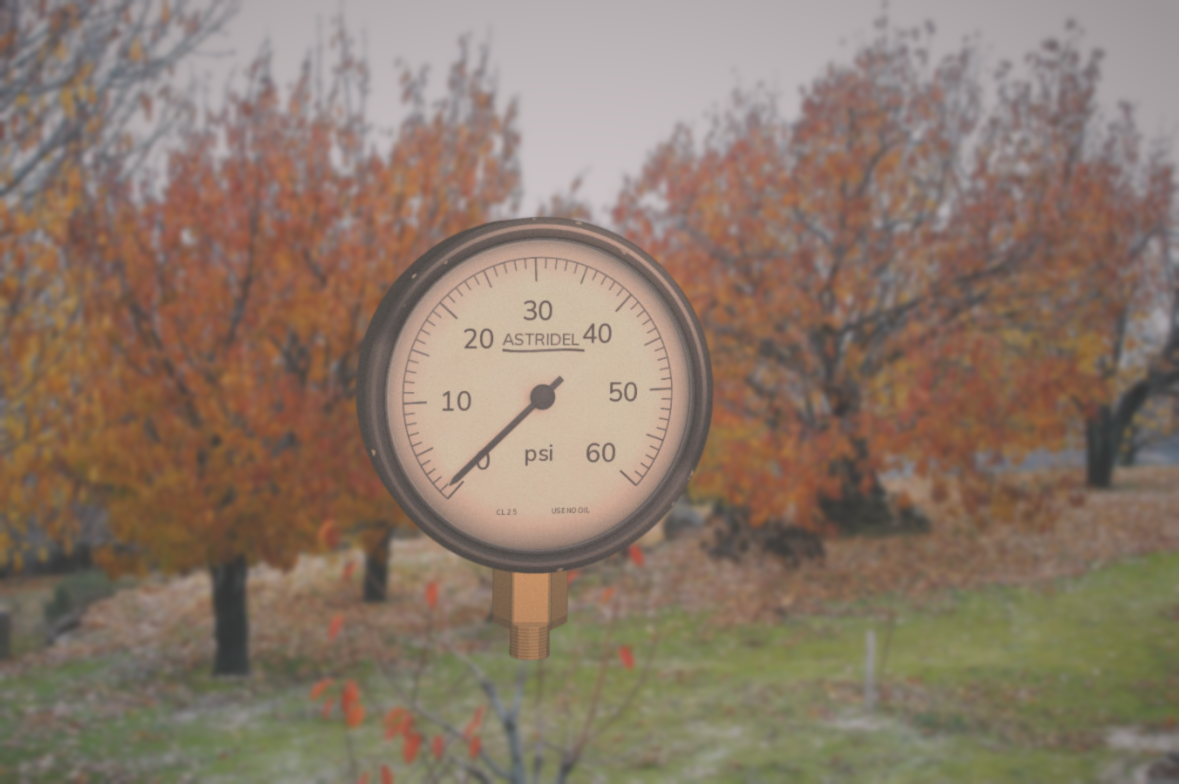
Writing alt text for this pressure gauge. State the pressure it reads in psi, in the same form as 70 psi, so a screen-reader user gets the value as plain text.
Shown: 1 psi
